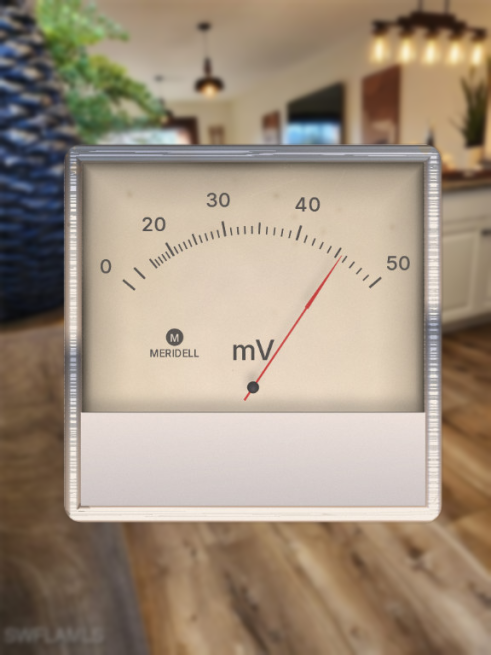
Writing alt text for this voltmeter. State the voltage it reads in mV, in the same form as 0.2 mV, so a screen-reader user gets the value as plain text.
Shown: 45.5 mV
